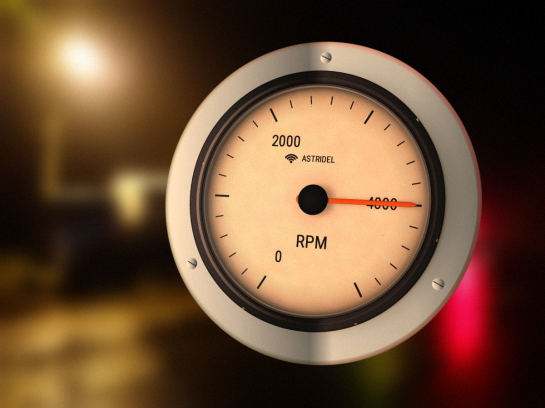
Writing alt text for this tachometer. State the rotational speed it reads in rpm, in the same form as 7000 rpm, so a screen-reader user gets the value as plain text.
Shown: 4000 rpm
